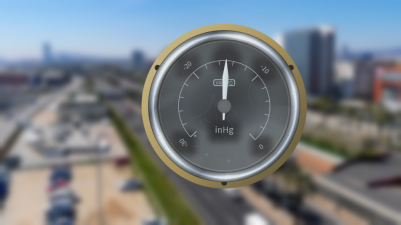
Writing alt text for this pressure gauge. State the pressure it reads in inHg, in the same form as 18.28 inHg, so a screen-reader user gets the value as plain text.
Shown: -15 inHg
